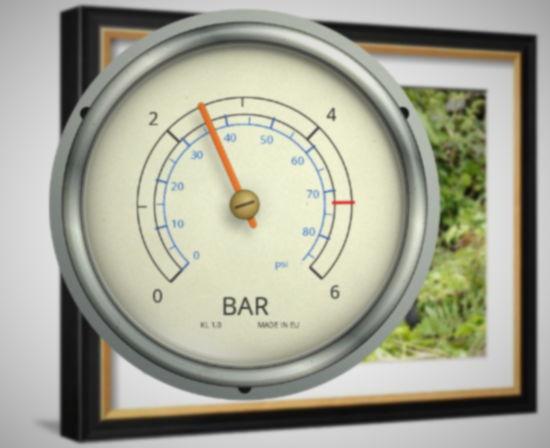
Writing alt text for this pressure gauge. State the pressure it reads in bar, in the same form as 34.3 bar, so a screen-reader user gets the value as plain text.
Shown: 2.5 bar
